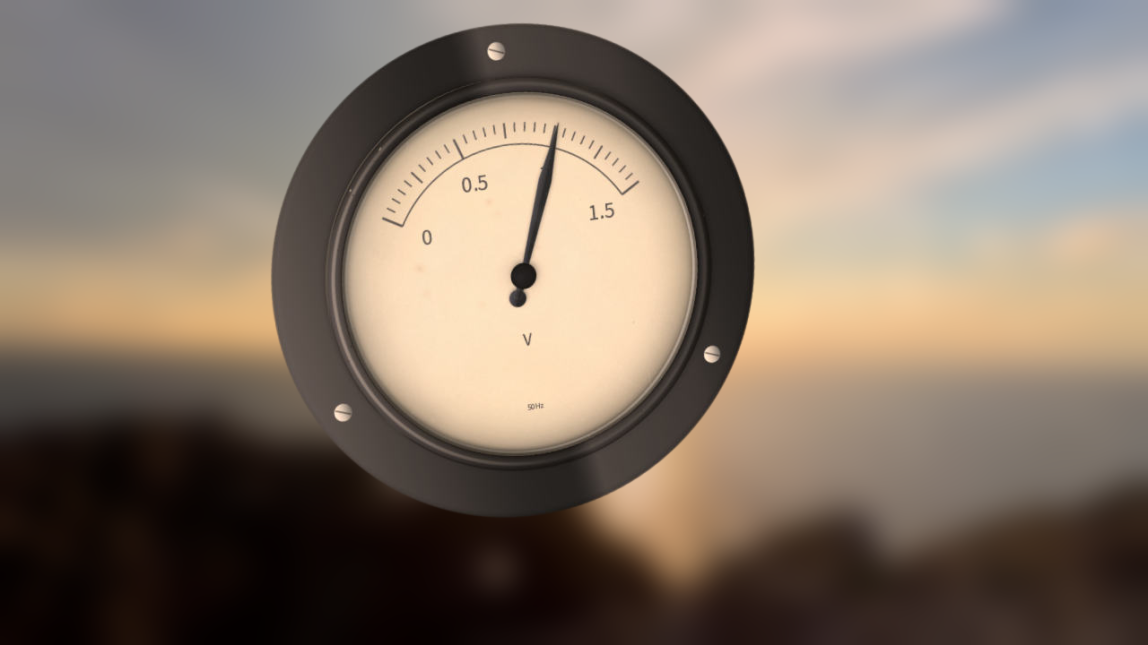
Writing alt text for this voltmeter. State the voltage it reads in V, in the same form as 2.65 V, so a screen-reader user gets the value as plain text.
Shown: 1 V
